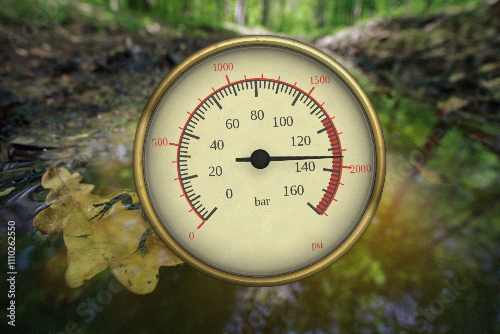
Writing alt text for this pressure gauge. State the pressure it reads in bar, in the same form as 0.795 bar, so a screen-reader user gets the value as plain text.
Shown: 134 bar
